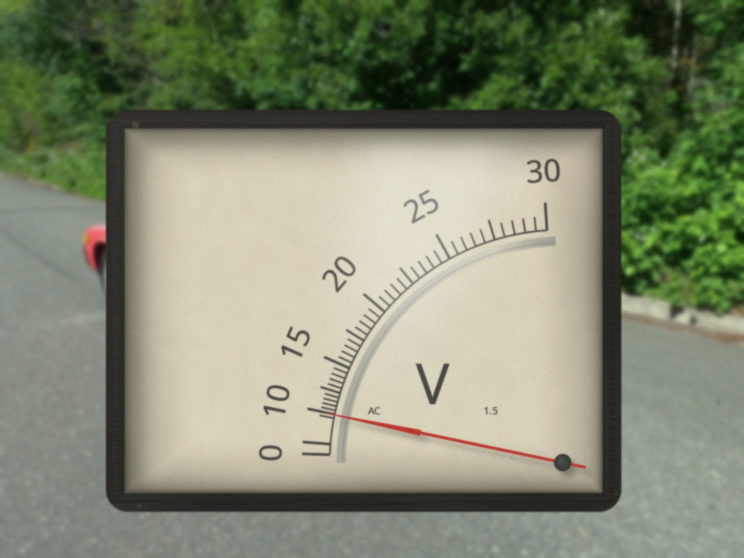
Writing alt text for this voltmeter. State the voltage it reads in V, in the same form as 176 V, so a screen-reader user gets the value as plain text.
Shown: 10 V
